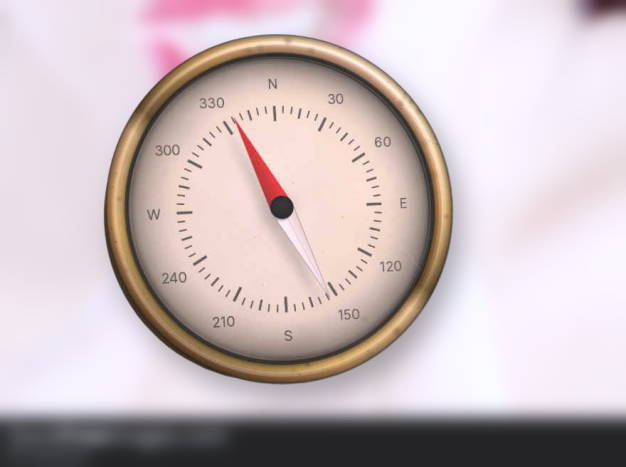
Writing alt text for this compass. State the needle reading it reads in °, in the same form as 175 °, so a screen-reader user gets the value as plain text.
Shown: 335 °
